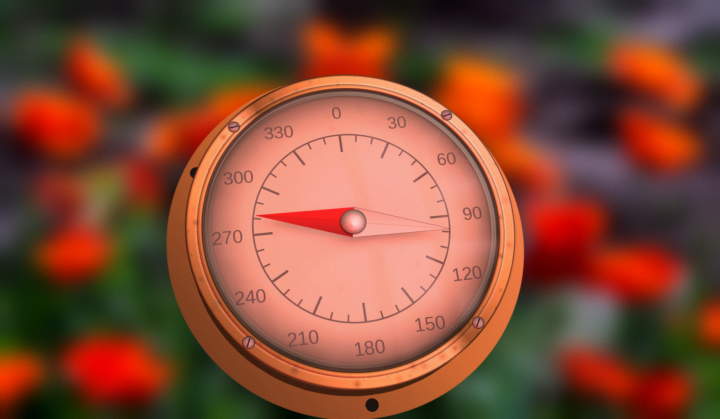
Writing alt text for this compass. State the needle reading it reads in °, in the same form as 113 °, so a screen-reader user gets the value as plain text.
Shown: 280 °
